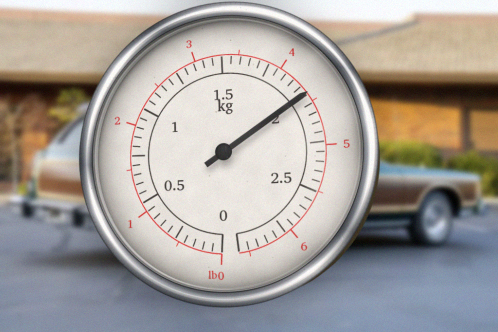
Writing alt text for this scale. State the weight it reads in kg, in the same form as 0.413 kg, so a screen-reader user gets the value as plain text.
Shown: 2 kg
